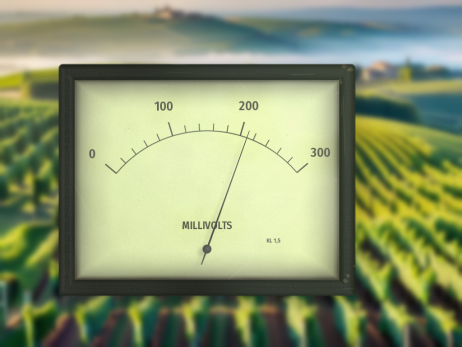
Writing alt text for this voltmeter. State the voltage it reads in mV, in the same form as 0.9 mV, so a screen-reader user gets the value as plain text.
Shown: 210 mV
